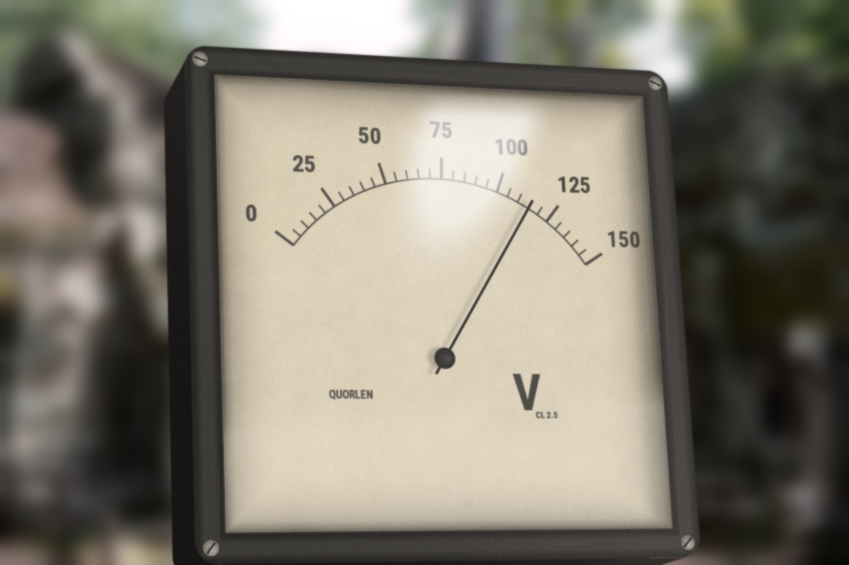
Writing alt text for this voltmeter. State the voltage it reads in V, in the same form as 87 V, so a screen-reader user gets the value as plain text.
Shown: 115 V
